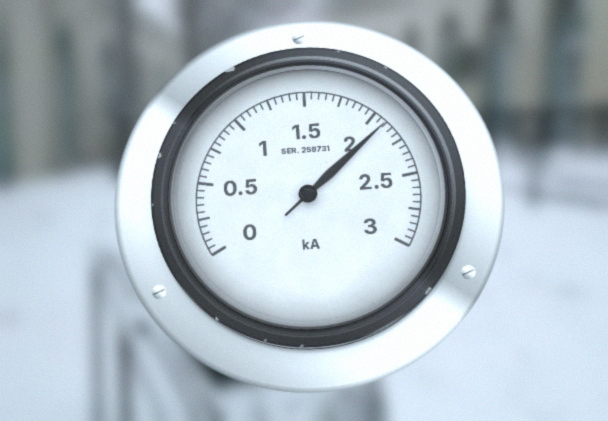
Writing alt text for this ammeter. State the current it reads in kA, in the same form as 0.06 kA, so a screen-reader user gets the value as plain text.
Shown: 2.1 kA
